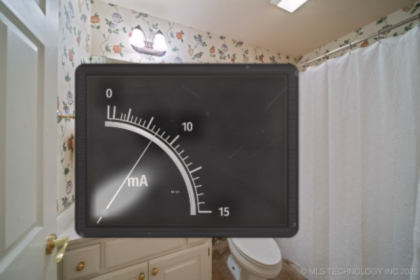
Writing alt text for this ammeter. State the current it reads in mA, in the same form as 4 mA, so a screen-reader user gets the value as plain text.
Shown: 8.5 mA
